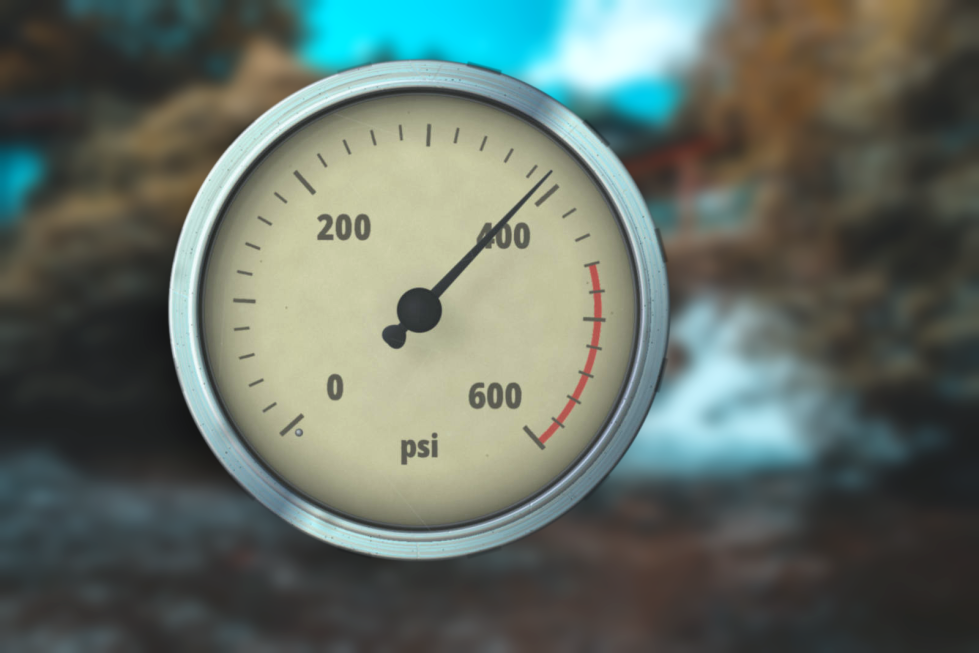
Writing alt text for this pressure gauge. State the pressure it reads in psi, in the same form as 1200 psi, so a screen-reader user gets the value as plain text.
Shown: 390 psi
